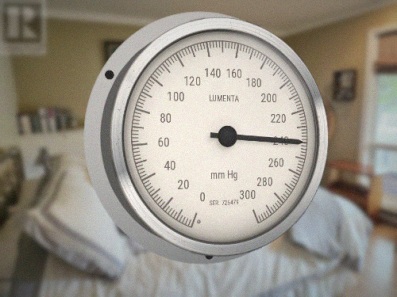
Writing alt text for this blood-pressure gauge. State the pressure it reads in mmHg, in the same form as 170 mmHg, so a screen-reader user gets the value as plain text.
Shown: 240 mmHg
